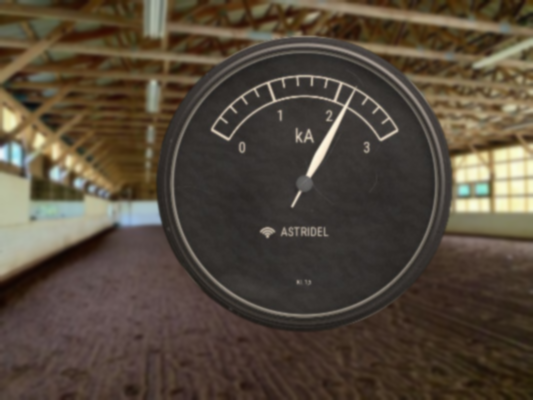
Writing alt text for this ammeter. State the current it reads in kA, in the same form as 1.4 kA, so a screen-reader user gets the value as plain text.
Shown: 2.2 kA
